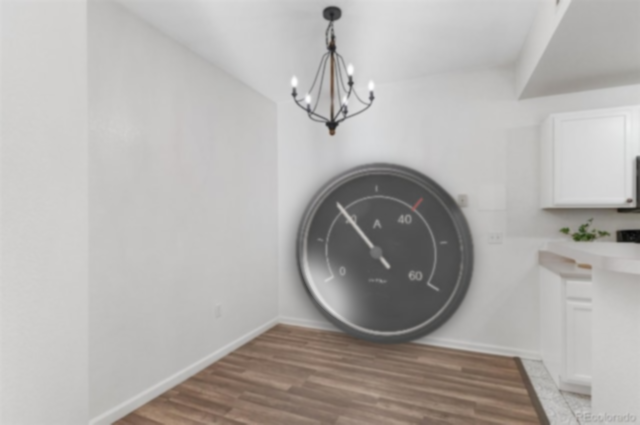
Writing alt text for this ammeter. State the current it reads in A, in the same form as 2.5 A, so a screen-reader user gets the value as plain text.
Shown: 20 A
